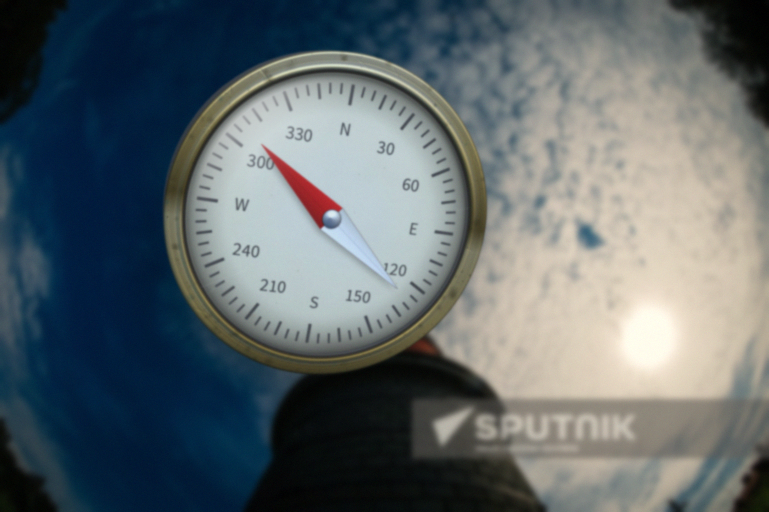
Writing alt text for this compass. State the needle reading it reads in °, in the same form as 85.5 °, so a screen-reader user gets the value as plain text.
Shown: 307.5 °
